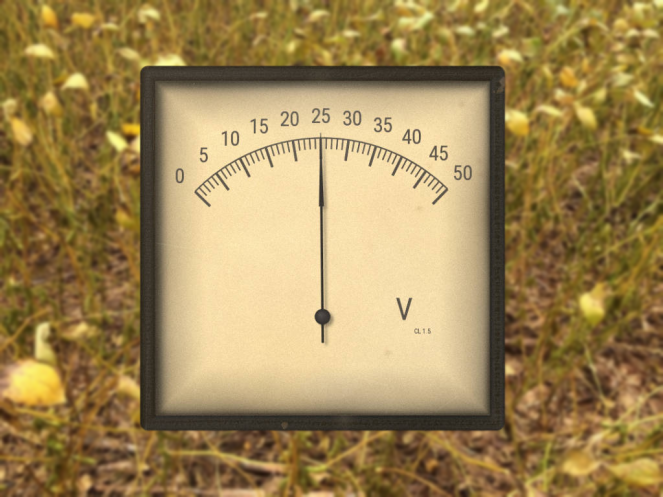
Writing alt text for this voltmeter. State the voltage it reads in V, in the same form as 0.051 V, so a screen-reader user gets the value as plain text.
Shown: 25 V
